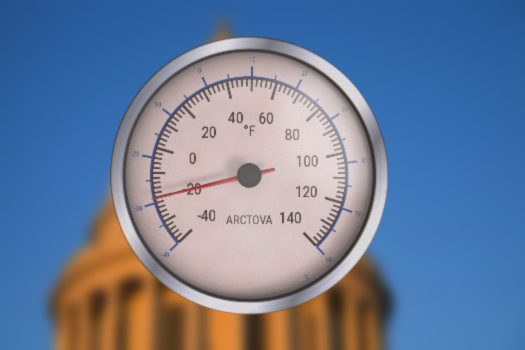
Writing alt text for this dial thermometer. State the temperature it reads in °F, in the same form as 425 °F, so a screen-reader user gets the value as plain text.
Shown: -20 °F
